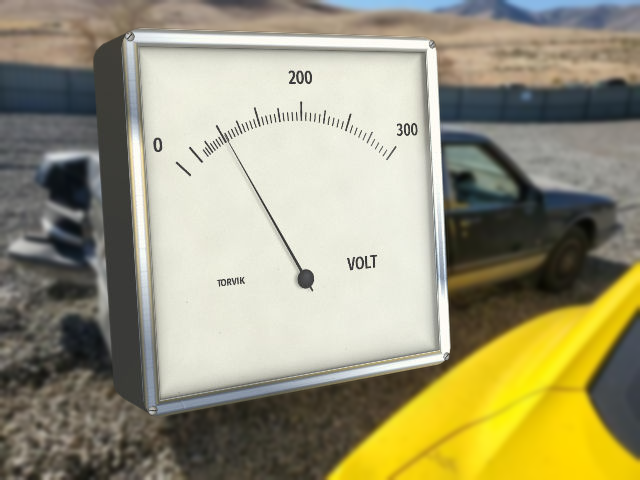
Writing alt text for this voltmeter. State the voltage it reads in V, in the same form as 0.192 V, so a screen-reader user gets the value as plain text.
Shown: 100 V
